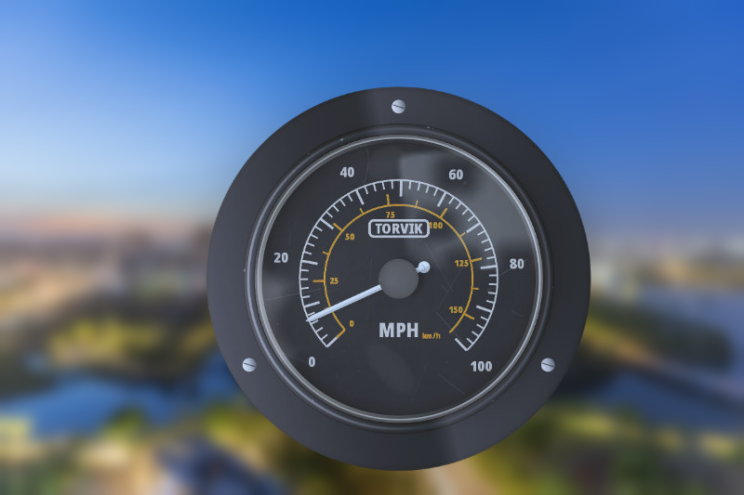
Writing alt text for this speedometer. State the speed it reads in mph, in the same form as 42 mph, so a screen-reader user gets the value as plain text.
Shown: 7 mph
